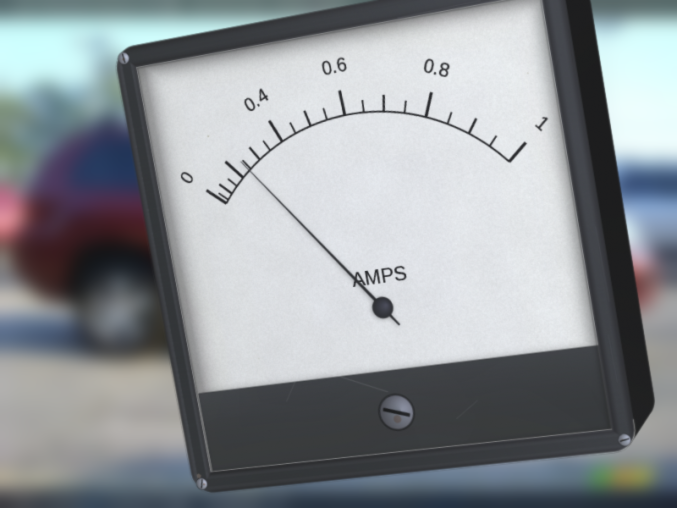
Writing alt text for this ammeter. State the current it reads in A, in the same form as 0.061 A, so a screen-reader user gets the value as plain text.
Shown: 0.25 A
